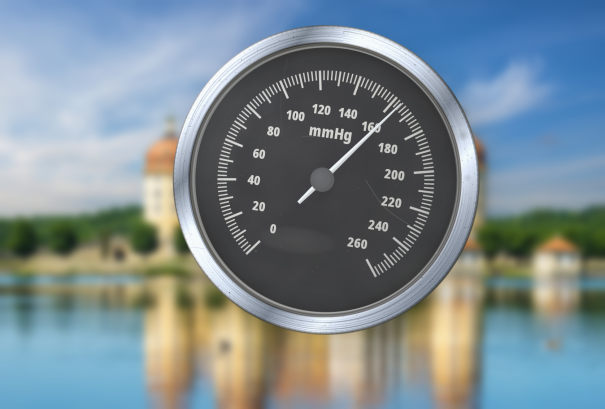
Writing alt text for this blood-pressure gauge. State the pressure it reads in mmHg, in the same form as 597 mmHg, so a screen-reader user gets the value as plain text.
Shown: 164 mmHg
